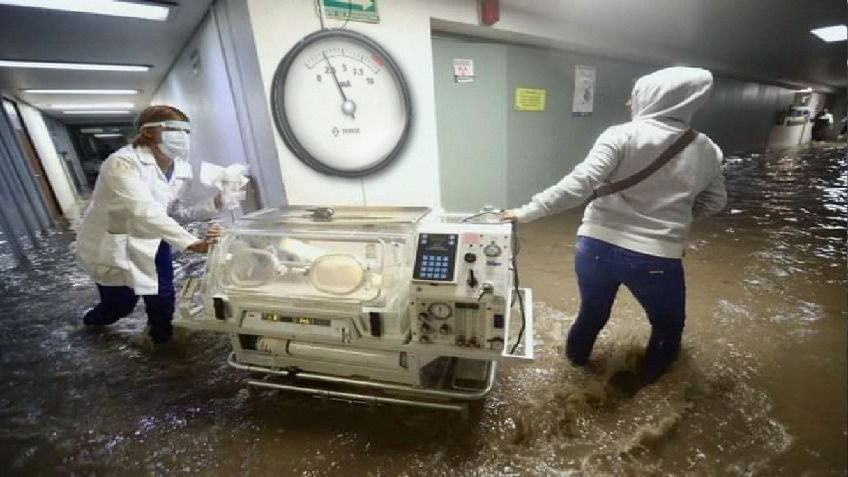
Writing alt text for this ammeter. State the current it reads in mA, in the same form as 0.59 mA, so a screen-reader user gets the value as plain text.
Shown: 2.5 mA
